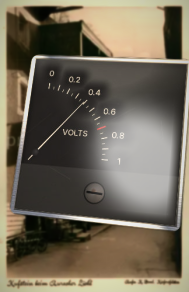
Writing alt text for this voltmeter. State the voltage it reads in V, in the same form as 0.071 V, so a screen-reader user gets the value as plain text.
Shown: 0.4 V
